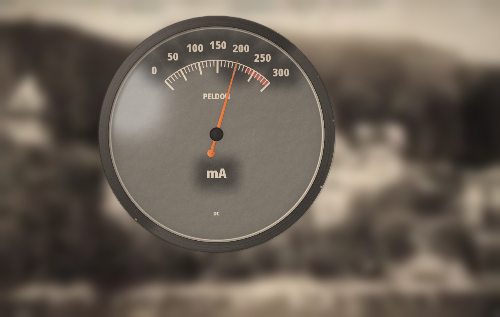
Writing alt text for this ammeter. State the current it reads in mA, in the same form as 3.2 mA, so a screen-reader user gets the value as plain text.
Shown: 200 mA
